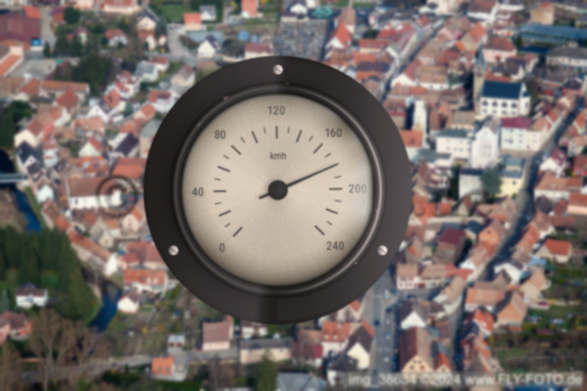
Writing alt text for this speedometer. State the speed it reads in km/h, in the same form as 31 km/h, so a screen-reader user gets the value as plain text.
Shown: 180 km/h
